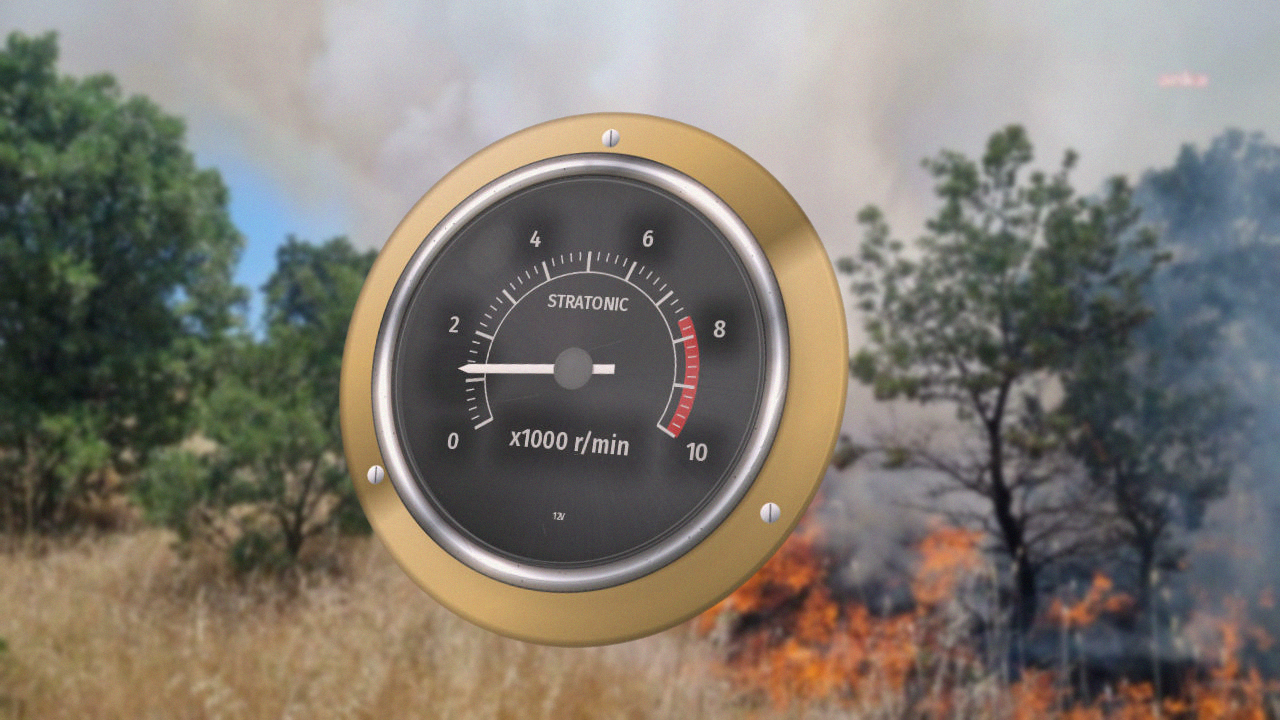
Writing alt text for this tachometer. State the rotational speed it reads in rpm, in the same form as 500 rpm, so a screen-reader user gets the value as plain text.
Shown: 1200 rpm
